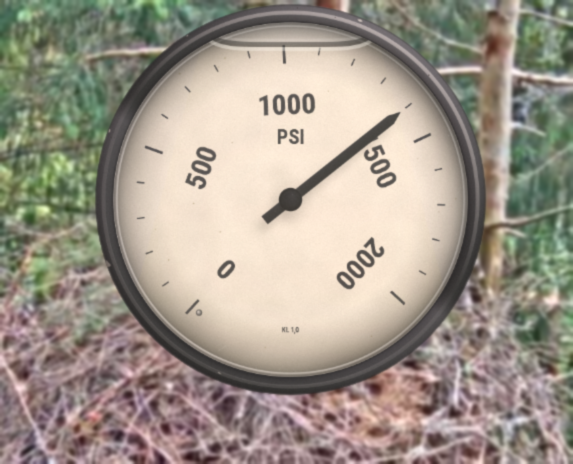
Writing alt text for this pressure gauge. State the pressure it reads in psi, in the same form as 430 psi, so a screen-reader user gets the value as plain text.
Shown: 1400 psi
